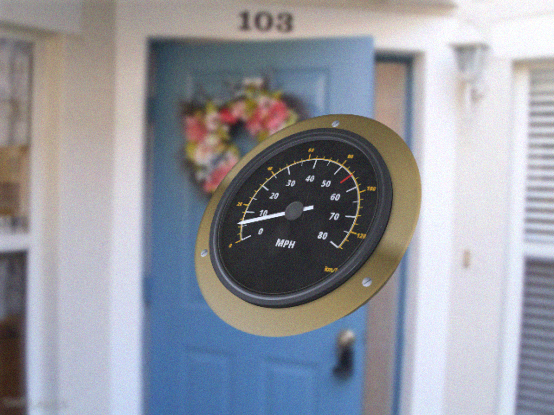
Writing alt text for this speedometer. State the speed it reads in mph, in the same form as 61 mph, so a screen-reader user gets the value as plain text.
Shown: 5 mph
